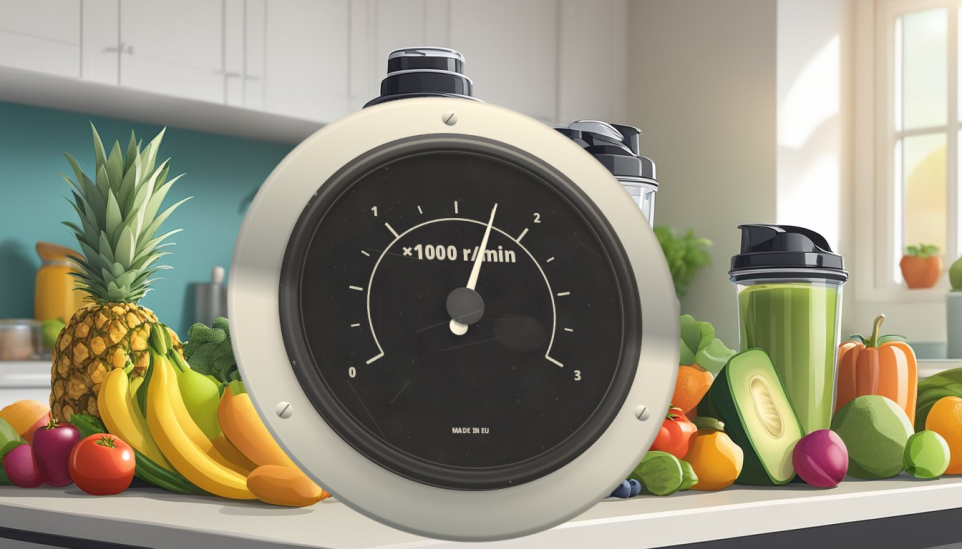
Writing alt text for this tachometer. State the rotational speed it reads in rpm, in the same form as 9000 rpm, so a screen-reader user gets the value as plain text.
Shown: 1750 rpm
